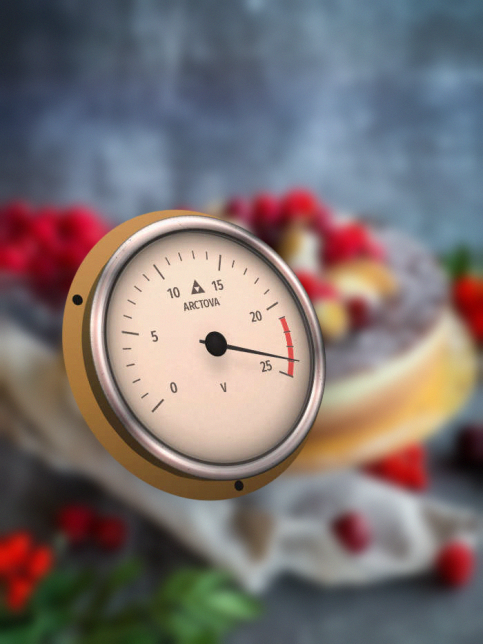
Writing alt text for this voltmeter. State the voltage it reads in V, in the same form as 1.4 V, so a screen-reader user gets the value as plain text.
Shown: 24 V
